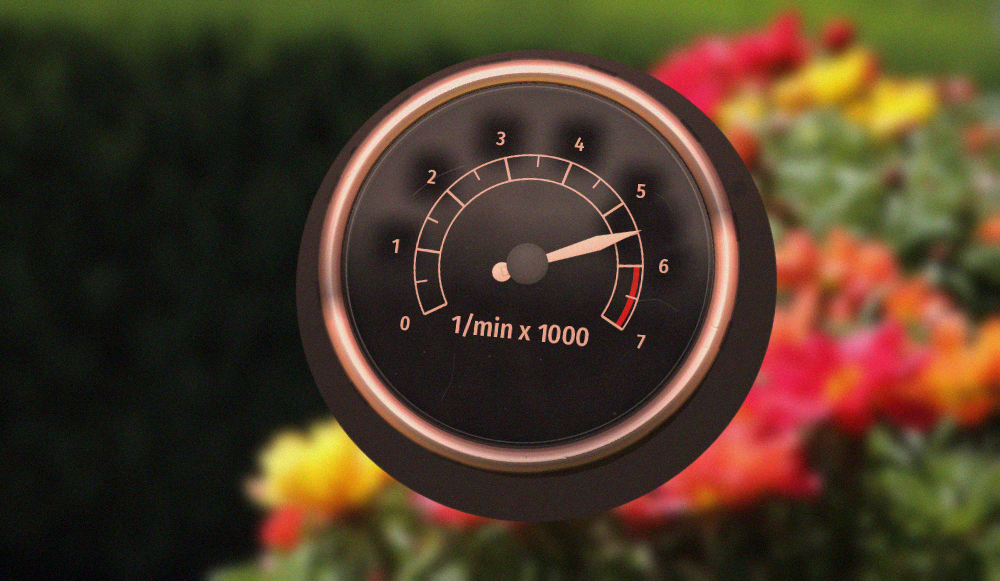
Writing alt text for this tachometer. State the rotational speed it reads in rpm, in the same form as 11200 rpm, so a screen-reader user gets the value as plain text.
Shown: 5500 rpm
